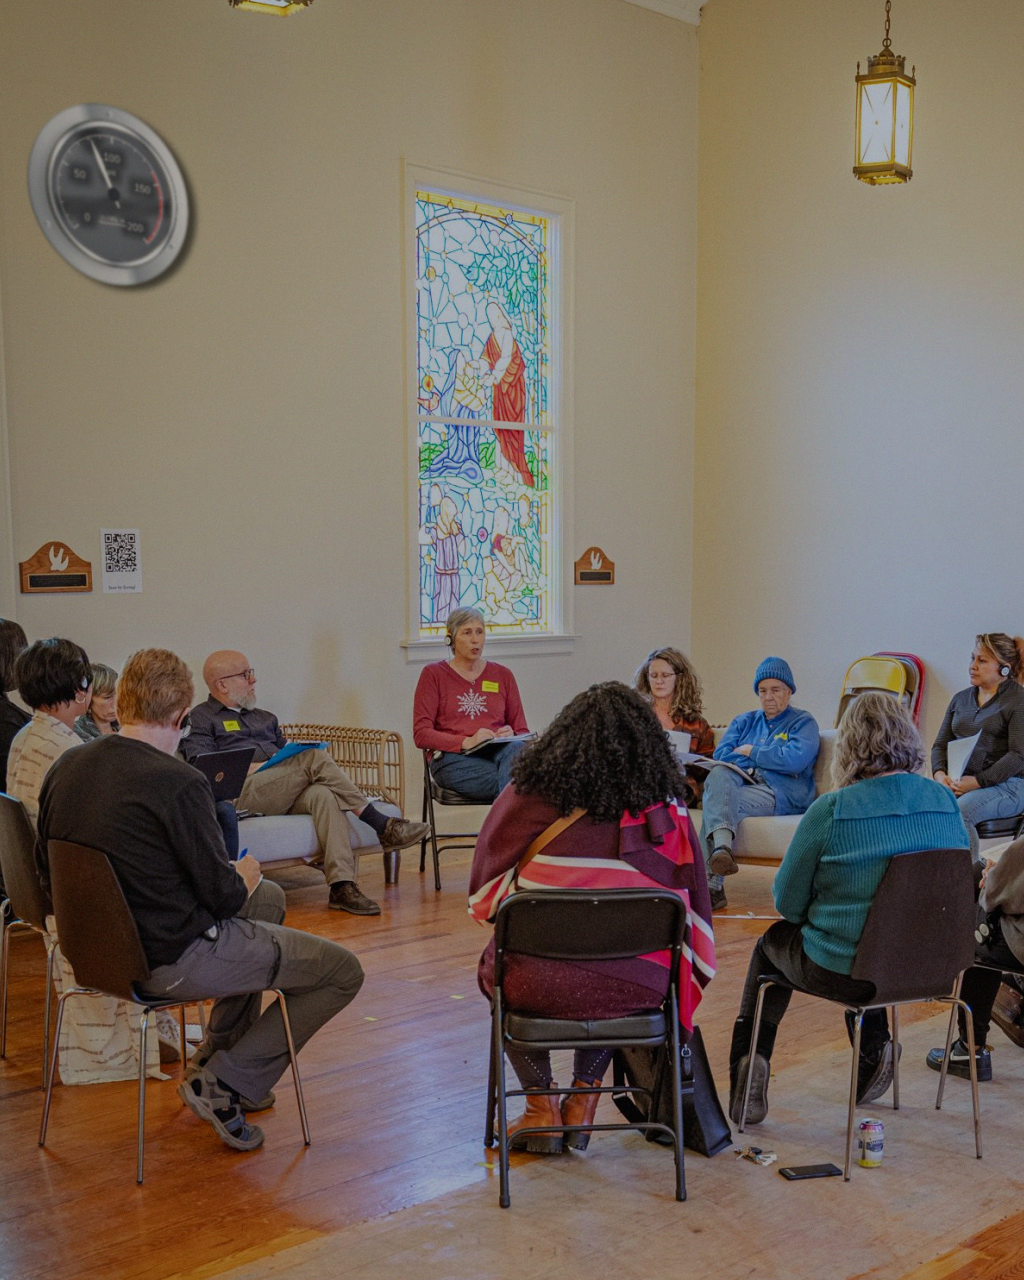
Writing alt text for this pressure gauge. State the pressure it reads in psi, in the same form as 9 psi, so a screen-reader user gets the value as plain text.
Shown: 80 psi
